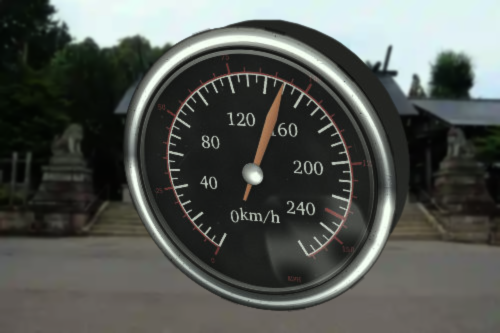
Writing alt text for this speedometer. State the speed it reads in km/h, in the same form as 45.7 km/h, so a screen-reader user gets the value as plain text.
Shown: 150 km/h
